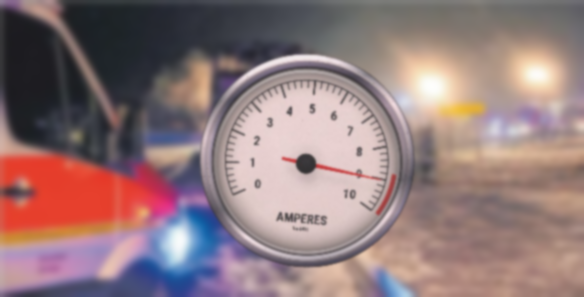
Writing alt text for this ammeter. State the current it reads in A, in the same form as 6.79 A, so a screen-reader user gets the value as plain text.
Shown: 9 A
